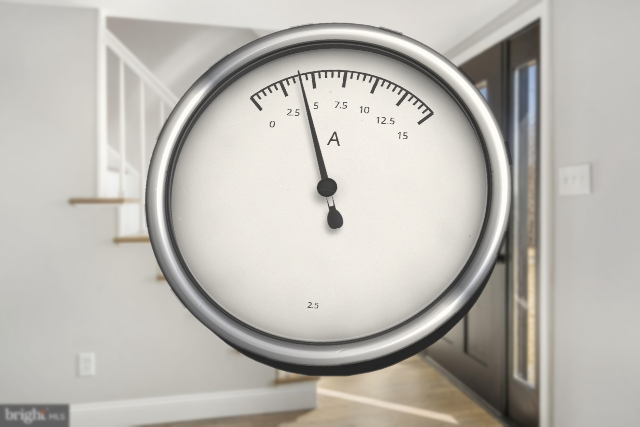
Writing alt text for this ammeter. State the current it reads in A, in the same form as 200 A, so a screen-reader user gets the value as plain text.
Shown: 4 A
